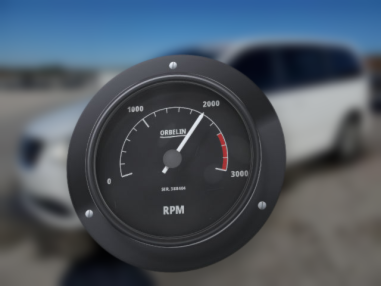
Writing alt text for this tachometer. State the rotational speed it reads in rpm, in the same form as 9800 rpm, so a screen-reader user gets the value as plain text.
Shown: 2000 rpm
